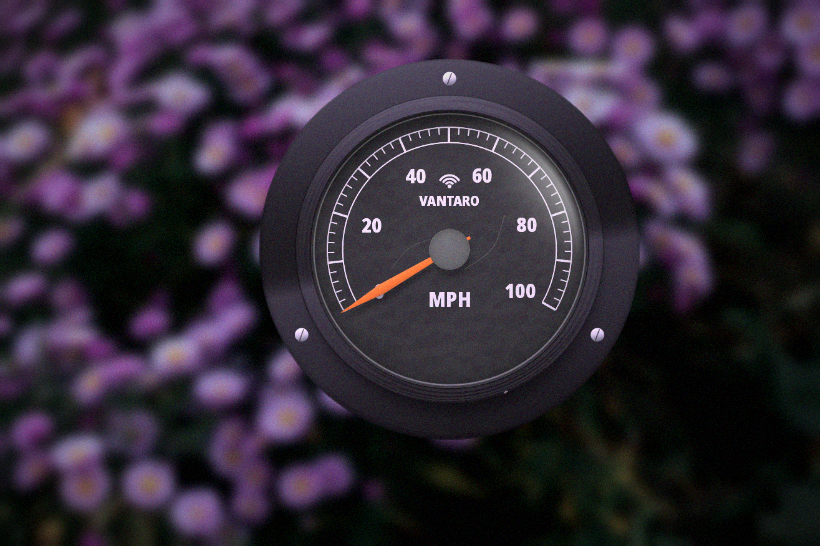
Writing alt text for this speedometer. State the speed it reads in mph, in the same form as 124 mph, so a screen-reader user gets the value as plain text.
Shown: 0 mph
